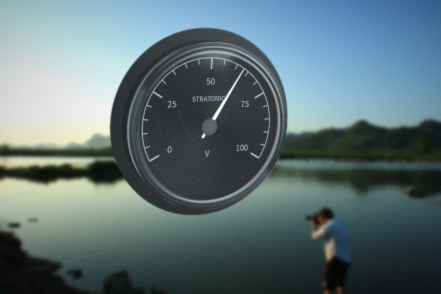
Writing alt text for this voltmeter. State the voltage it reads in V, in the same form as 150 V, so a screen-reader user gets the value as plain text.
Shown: 62.5 V
